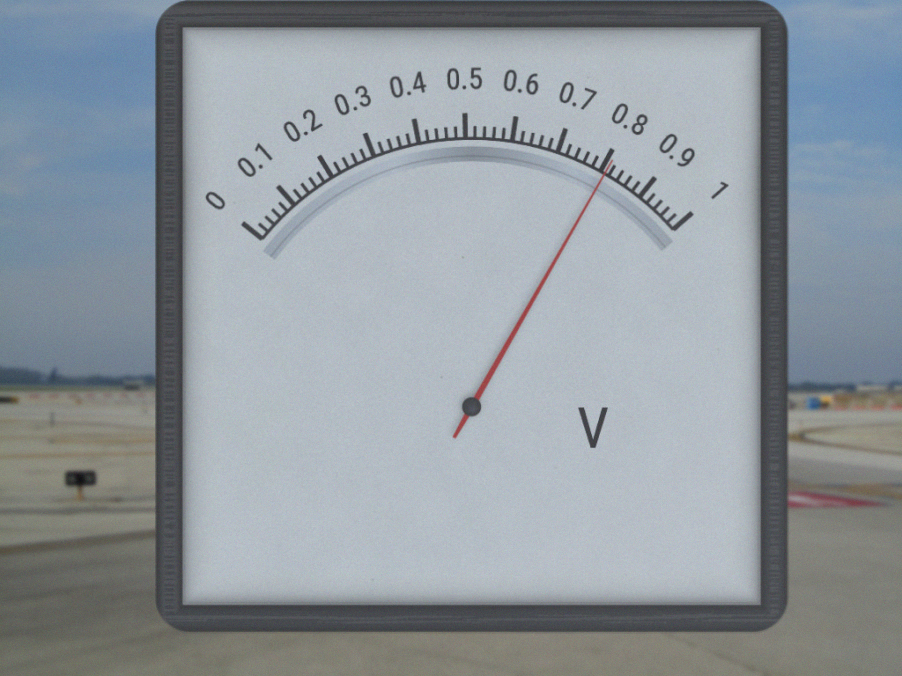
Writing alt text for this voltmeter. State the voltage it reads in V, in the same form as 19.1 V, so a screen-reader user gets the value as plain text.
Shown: 0.81 V
